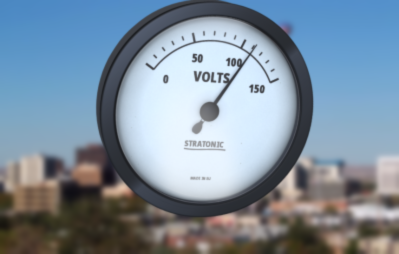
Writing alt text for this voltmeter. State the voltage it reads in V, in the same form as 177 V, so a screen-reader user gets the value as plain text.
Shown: 110 V
